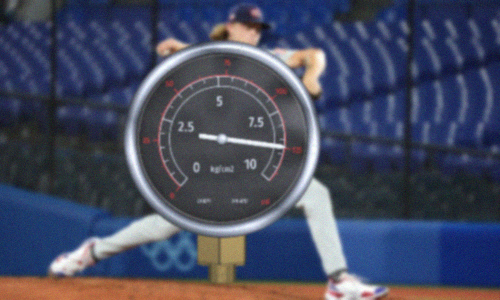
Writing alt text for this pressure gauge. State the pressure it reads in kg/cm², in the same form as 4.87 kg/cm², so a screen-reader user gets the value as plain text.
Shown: 8.75 kg/cm²
